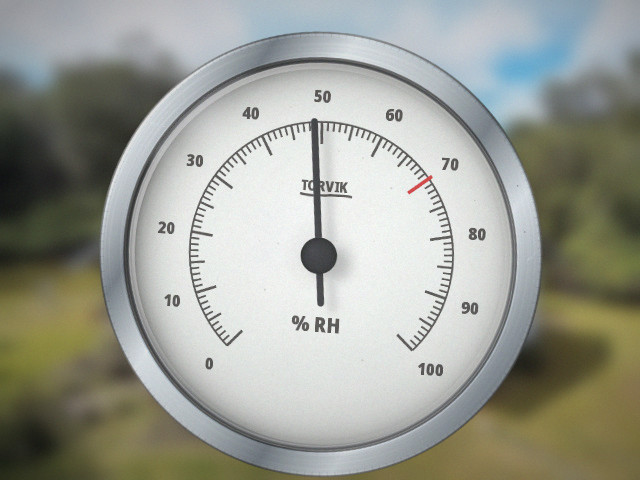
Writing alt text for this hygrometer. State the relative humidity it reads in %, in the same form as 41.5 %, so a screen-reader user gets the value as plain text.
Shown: 49 %
